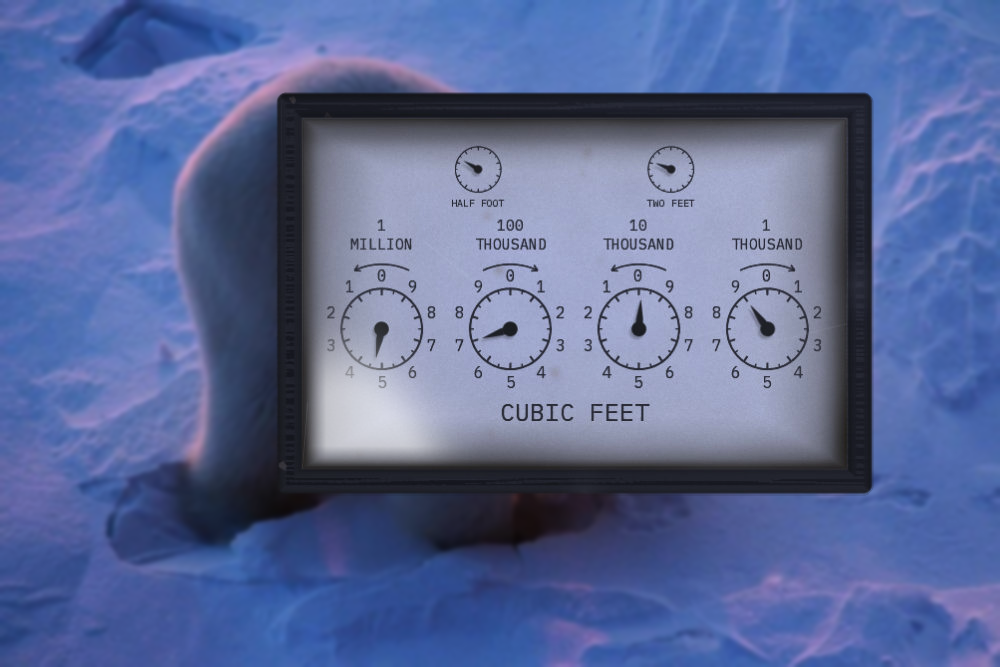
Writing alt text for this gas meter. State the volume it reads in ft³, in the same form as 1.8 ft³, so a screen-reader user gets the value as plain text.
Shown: 469900 ft³
